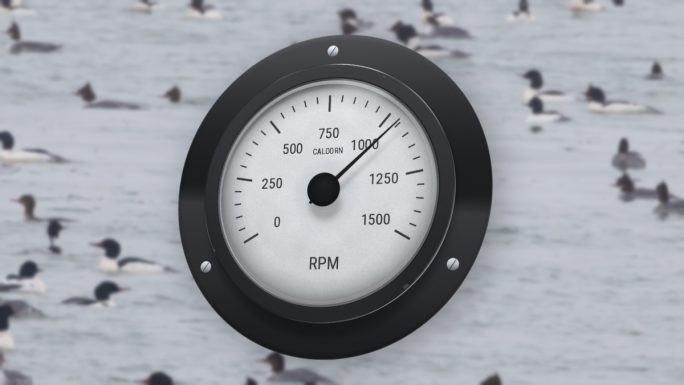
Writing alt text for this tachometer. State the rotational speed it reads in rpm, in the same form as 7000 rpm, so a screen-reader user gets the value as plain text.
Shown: 1050 rpm
